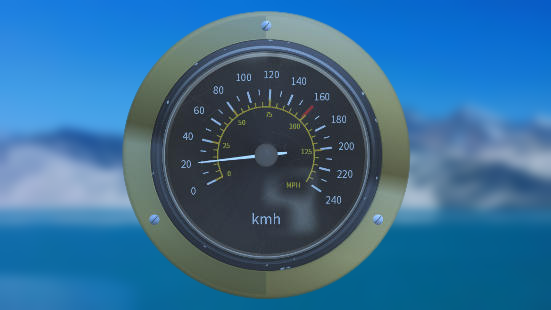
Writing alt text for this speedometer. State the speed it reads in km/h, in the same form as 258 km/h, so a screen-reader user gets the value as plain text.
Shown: 20 km/h
